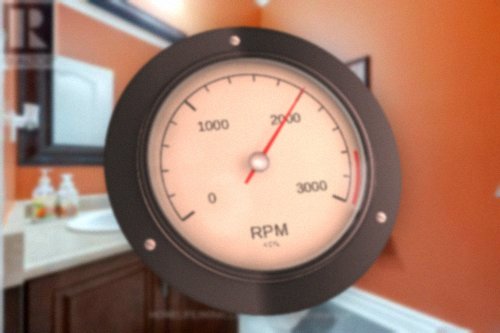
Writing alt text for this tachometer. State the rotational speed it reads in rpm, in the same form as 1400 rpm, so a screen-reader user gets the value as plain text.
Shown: 2000 rpm
